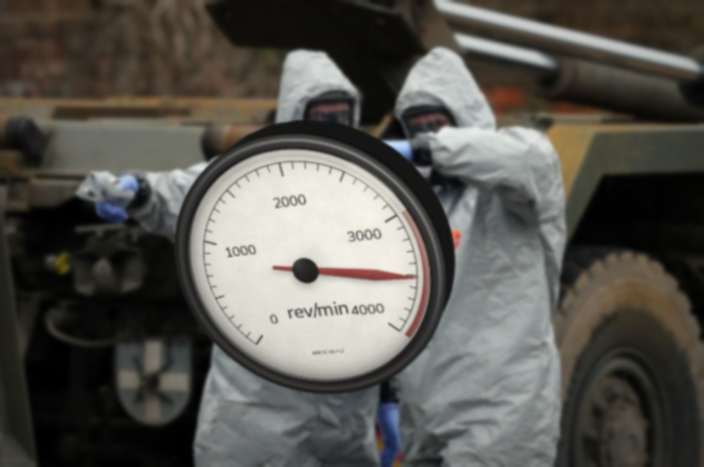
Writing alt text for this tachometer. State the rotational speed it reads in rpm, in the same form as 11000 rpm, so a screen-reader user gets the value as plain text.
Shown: 3500 rpm
